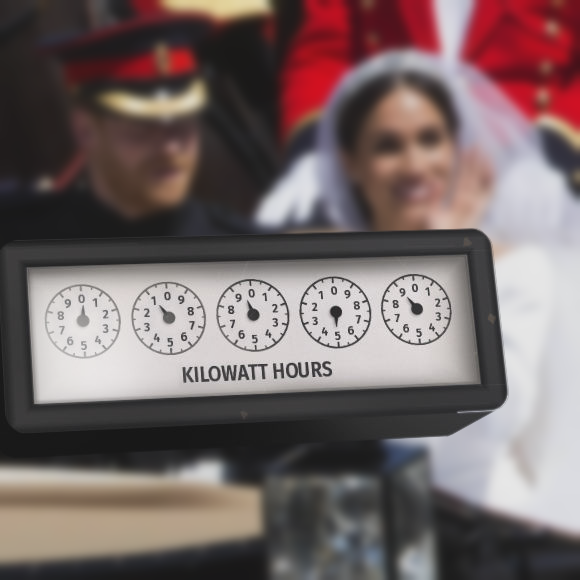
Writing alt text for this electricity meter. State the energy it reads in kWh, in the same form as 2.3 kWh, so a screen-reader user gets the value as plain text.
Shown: 949 kWh
